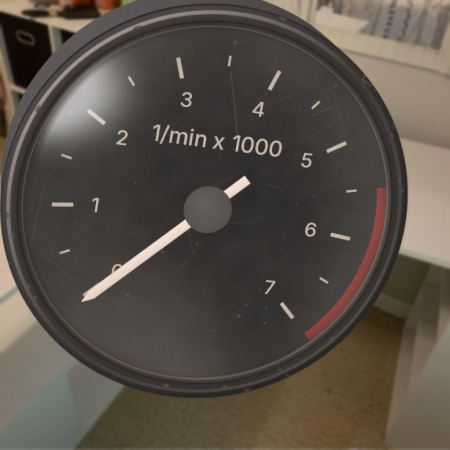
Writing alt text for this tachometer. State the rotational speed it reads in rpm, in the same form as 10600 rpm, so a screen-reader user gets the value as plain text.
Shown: 0 rpm
